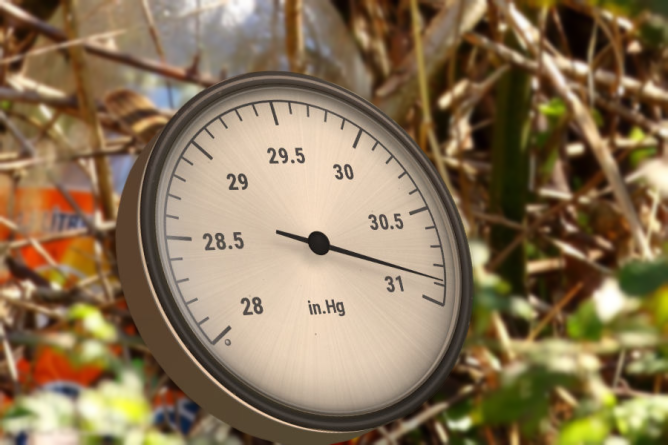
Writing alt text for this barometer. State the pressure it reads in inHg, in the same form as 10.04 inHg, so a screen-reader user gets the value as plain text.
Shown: 30.9 inHg
